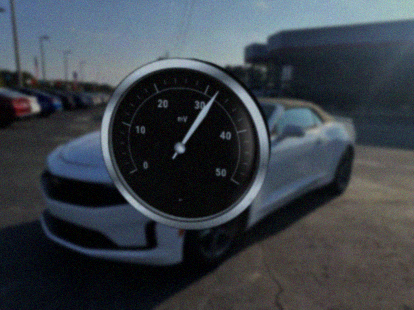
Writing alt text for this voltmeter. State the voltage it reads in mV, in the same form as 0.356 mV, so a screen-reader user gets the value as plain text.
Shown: 32 mV
